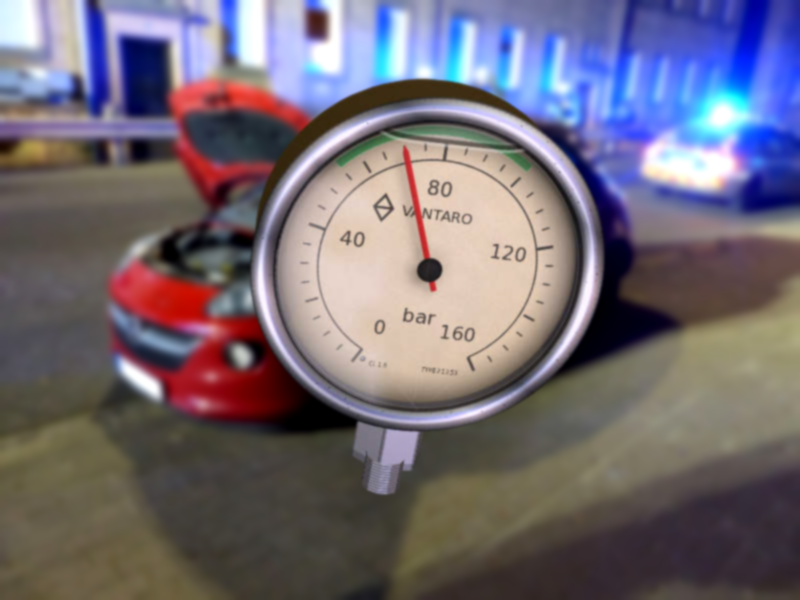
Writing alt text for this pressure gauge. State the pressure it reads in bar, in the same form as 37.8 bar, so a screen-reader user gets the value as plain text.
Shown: 70 bar
